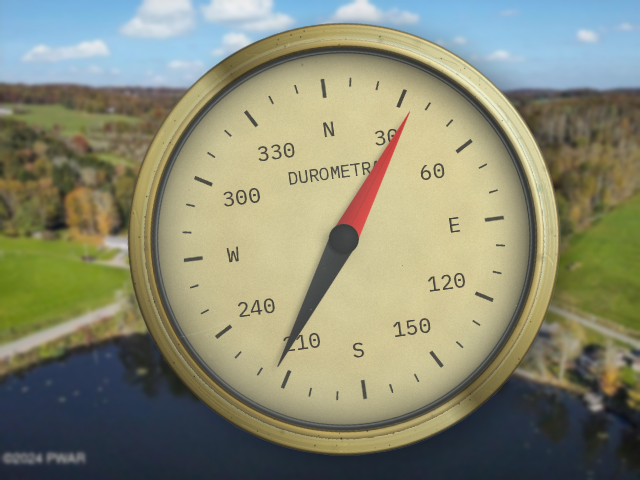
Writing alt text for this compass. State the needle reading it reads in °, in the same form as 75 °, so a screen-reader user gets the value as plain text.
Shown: 35 °
